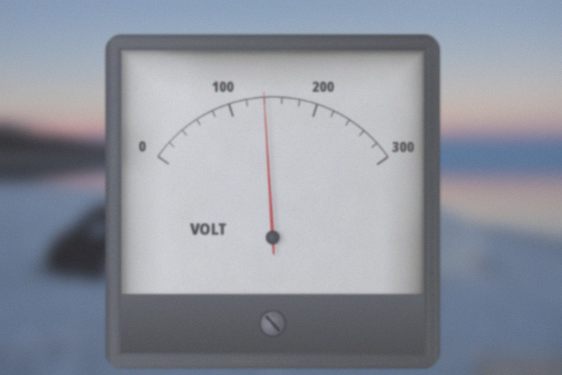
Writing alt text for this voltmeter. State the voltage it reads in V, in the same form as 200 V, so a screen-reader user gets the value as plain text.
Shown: 140 V
